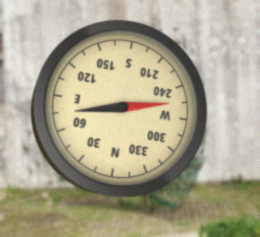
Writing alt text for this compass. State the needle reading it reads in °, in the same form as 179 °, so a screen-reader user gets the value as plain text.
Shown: 255 °
